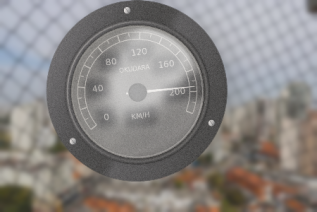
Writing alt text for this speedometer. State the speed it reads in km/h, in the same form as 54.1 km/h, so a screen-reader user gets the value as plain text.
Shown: 195 km/h
